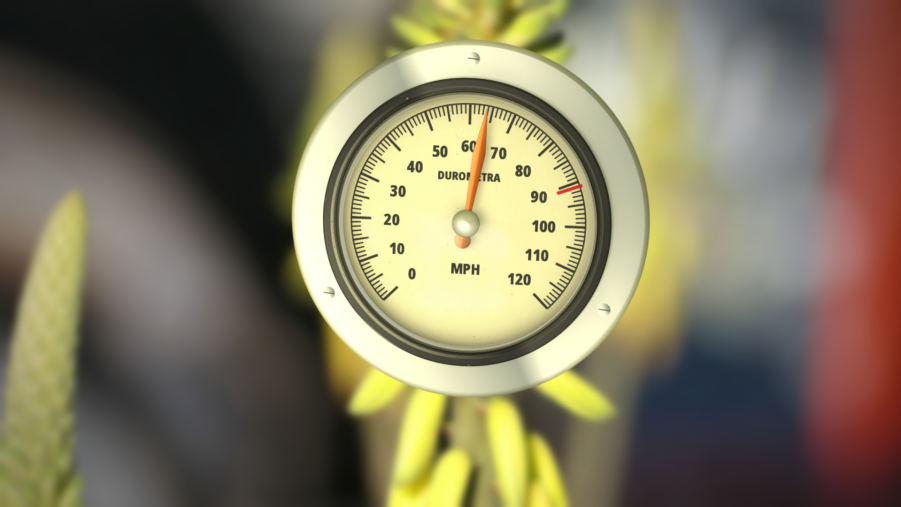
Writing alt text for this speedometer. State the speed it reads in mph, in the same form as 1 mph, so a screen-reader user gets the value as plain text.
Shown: 64 mph
